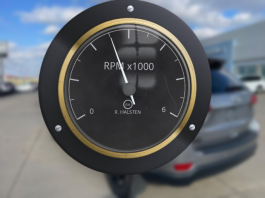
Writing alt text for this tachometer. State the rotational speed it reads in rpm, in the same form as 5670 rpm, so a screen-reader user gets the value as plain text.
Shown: 2500 rpm
